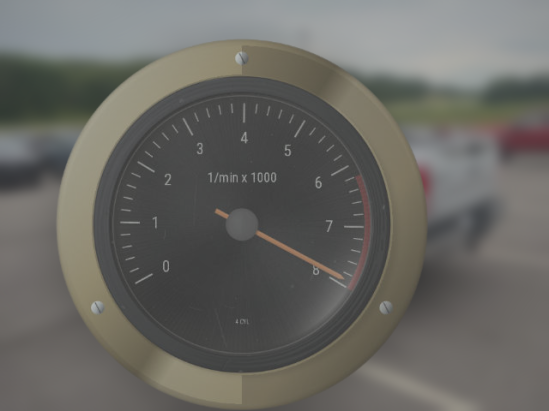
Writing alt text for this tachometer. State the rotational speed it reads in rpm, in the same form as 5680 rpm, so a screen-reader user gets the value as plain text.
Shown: 7900 rpm
